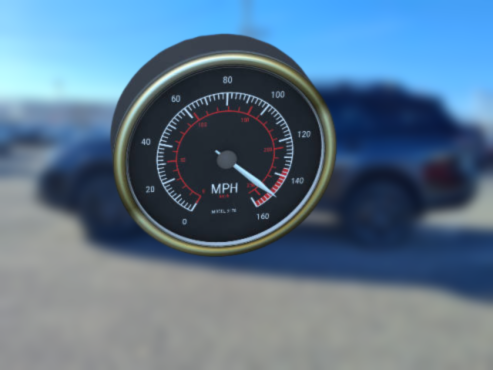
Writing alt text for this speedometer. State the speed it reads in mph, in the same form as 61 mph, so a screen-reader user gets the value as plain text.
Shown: 150 mph
